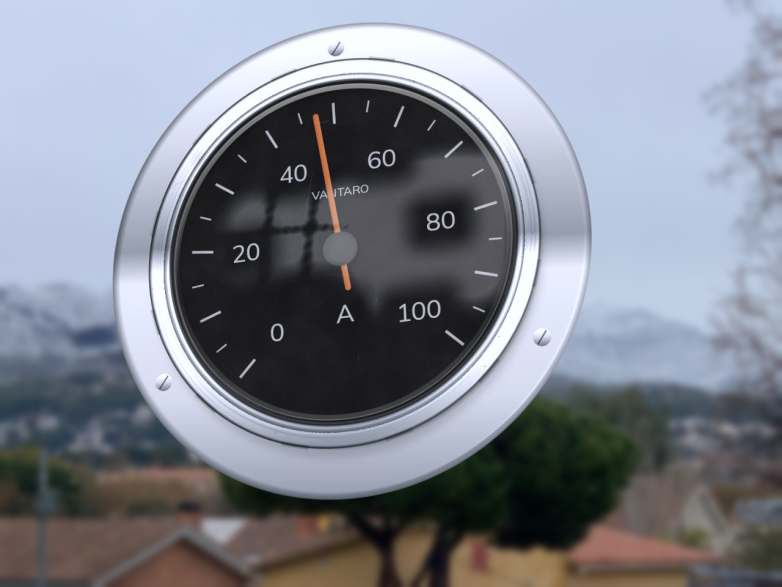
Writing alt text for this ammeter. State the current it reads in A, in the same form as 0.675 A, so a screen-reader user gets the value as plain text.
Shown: 47.5 A
